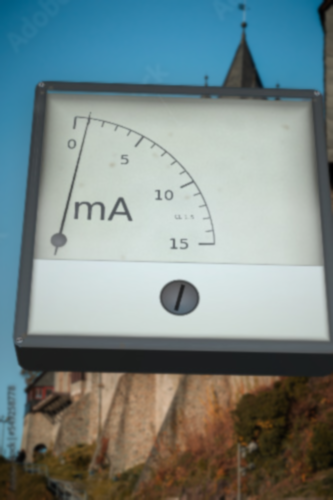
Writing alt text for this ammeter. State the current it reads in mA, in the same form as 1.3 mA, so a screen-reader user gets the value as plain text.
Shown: 1 mA
